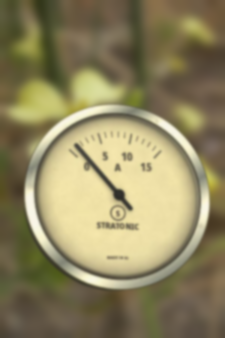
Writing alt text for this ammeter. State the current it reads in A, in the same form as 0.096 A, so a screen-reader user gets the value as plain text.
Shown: 1 A
